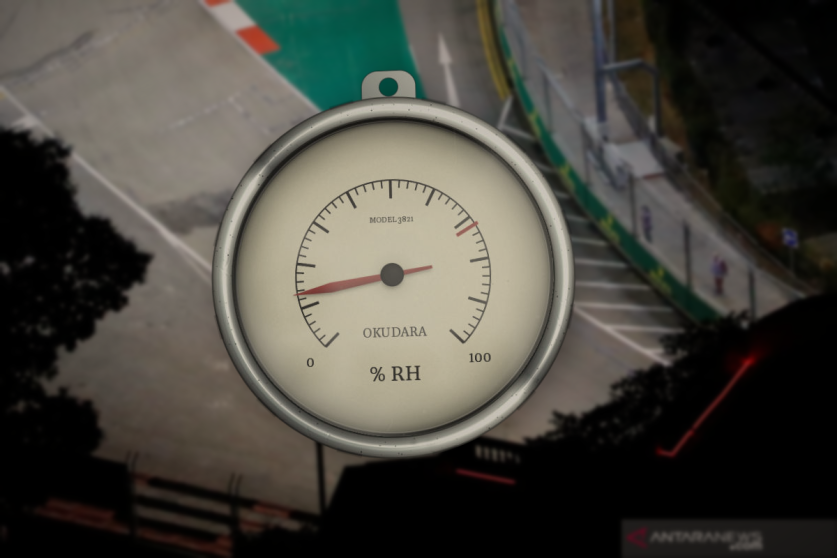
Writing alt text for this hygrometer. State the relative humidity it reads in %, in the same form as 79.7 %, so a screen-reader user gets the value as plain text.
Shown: 13 %
